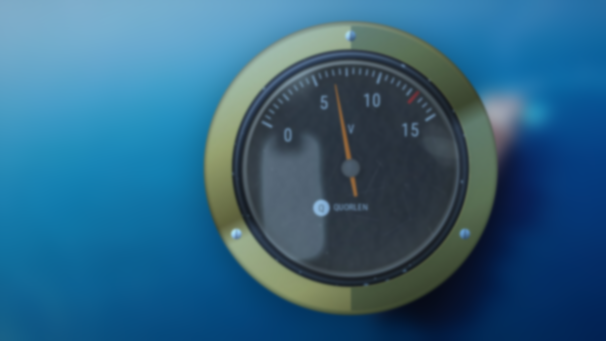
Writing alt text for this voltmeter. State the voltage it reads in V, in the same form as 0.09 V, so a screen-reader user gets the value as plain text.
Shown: 6.5 V
